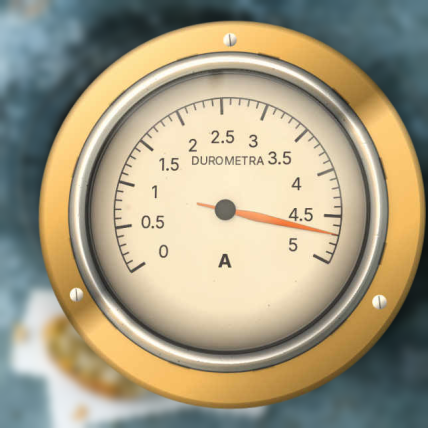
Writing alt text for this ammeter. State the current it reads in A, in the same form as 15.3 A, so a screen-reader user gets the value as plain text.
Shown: 4.7 A
